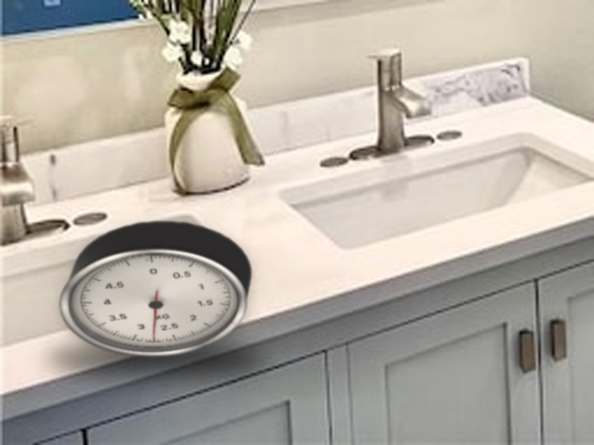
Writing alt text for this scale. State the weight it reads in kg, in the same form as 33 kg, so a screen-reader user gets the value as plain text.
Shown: 2.75 kg
